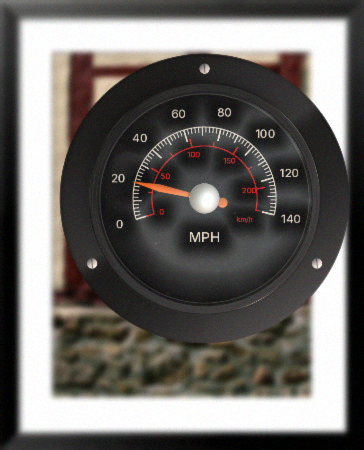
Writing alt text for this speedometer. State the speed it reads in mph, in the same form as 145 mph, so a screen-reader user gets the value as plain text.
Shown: 20 mph
